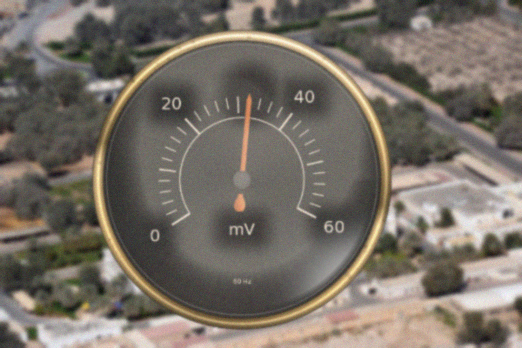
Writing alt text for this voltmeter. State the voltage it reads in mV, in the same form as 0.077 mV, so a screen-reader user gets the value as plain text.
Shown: 32 mV
